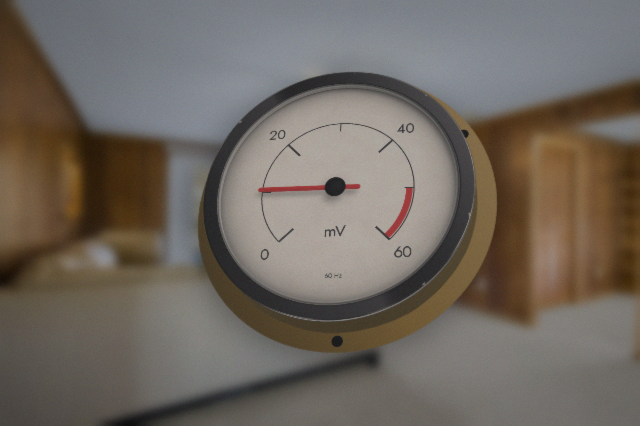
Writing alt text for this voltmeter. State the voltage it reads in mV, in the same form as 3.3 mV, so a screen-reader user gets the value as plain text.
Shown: 10 mV
